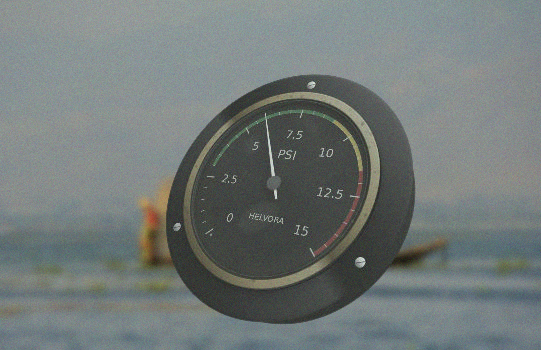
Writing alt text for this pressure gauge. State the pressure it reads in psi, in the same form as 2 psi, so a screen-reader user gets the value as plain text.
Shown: 6 psi
